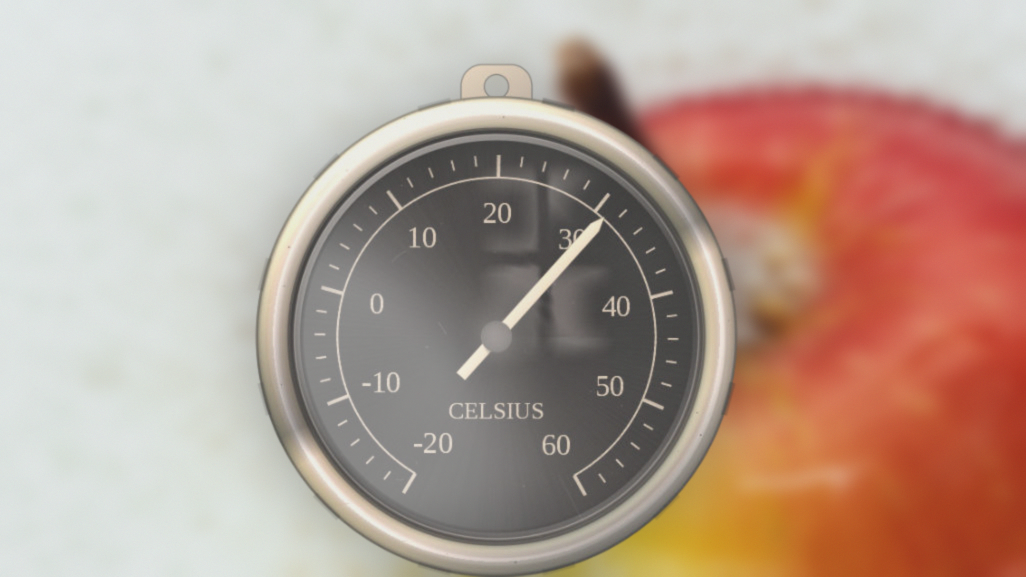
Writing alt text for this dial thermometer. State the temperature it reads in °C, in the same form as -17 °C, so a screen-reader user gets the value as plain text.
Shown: 31 °C
